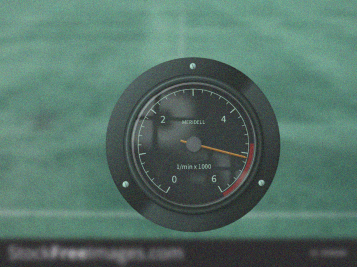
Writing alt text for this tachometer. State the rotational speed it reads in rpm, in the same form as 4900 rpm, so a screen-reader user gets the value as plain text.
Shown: 5100 rpm
